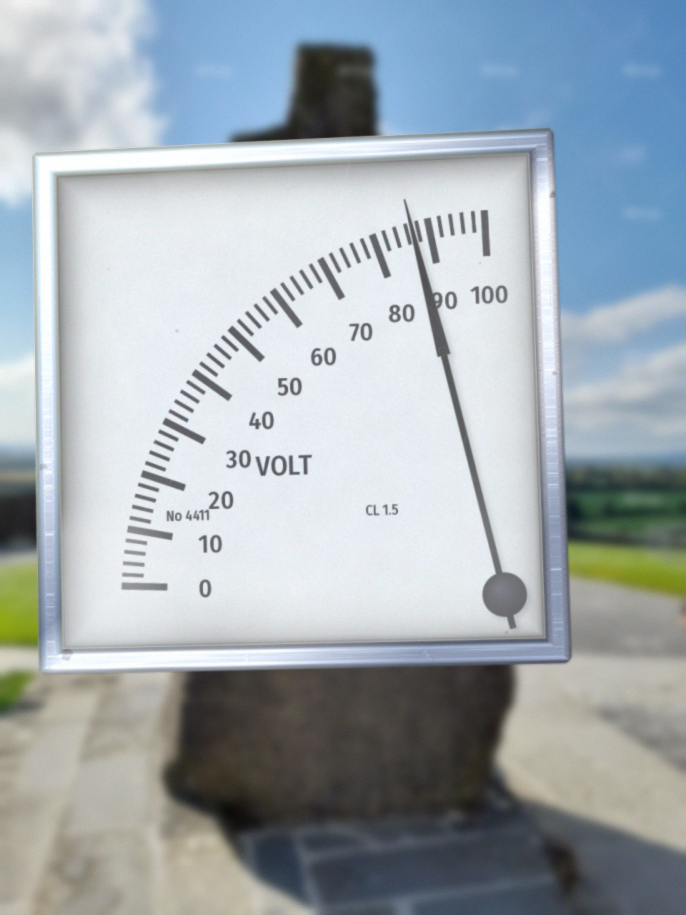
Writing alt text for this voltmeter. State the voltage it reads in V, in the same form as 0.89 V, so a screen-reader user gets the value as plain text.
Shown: 87 V
